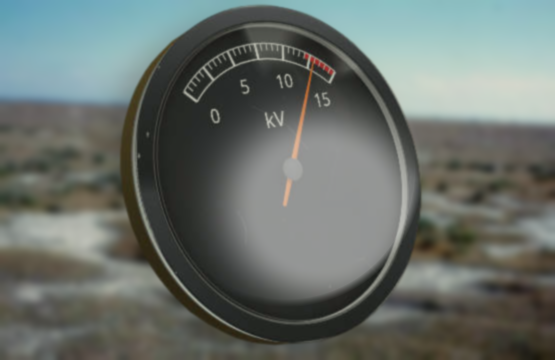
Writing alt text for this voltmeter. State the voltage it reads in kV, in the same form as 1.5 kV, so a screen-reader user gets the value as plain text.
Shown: 12.5 kV
